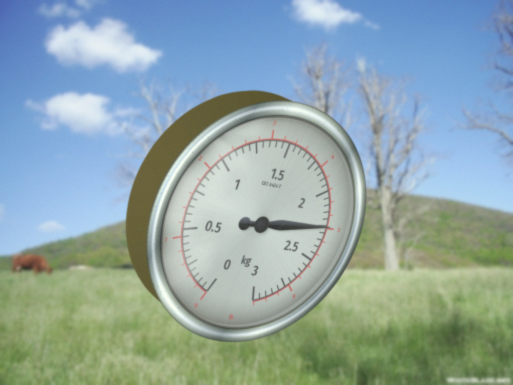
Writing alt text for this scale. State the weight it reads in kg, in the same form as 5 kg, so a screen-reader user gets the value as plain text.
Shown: 2.25 kg
